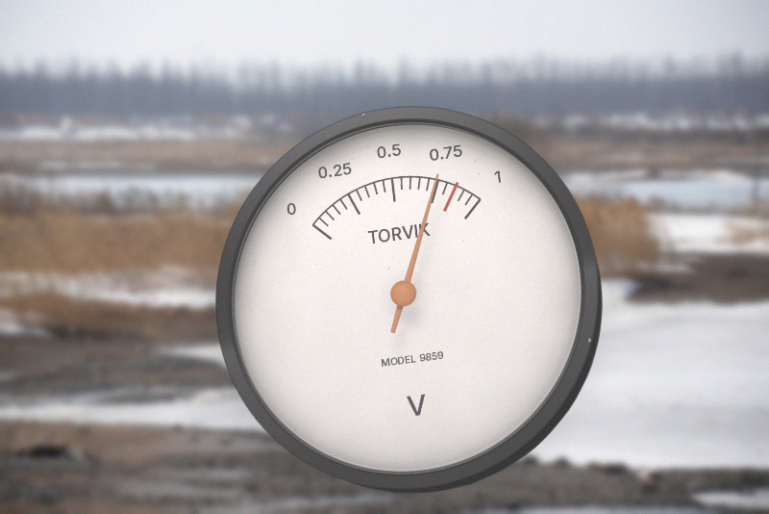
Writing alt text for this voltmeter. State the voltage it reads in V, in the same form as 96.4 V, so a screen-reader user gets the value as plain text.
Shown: 0.75 V
